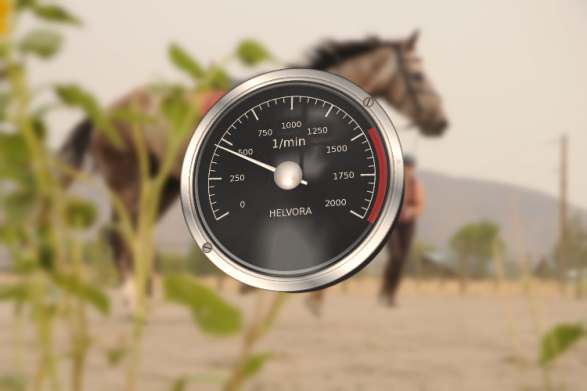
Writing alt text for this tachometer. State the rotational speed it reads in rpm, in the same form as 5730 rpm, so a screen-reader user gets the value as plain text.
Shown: 450 rpm
